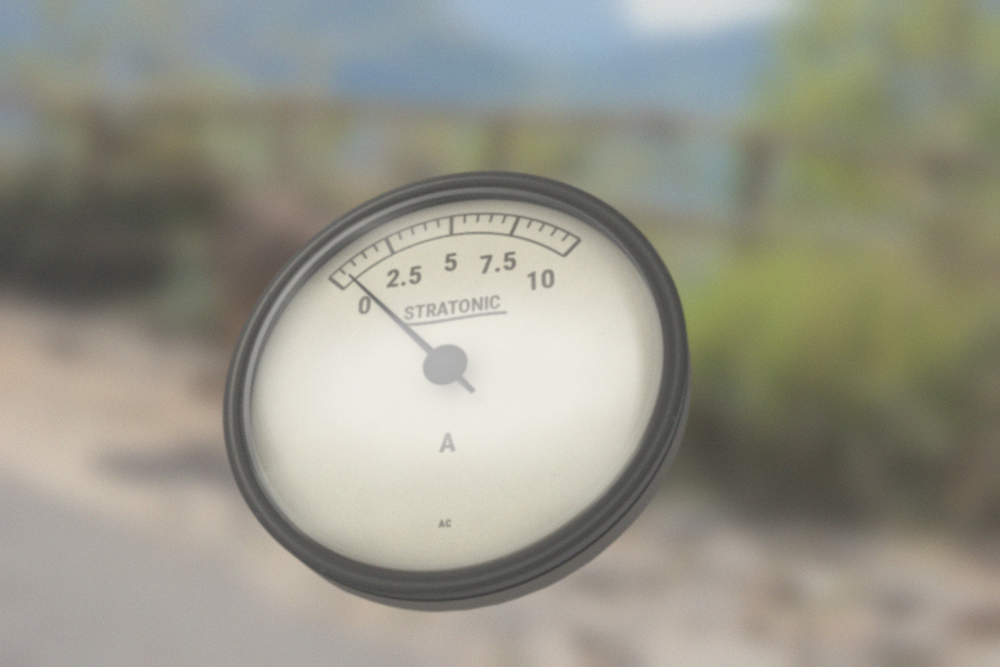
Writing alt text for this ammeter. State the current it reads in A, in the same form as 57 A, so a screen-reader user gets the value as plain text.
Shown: 0.5 A
